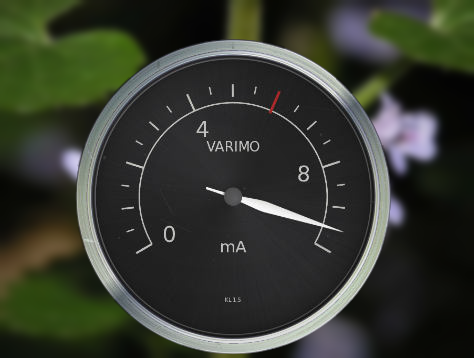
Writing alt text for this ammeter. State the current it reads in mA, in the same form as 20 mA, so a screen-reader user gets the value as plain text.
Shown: 9.5 mA
